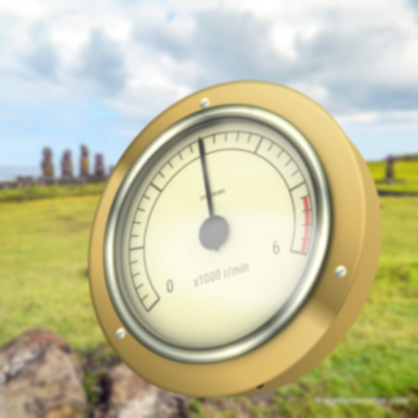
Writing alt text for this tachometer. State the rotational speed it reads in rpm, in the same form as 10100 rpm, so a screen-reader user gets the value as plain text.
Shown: 3000 rpm
